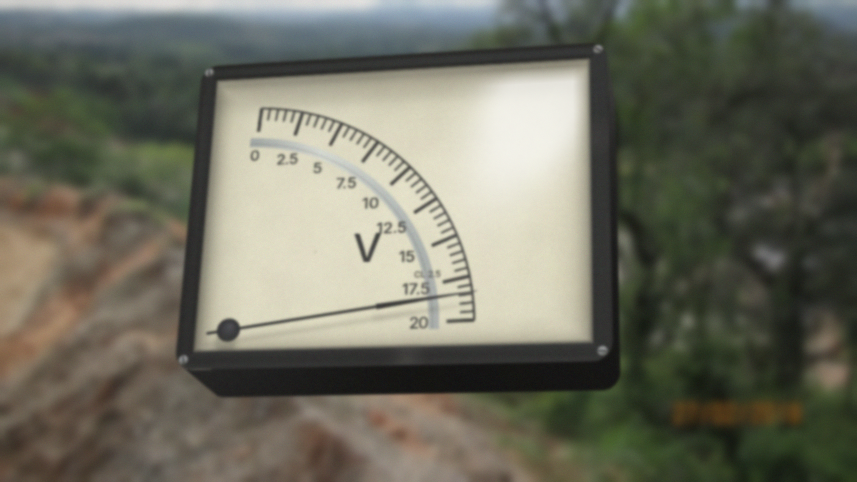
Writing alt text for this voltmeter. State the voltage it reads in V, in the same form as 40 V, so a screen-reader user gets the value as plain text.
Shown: 18.5 V
